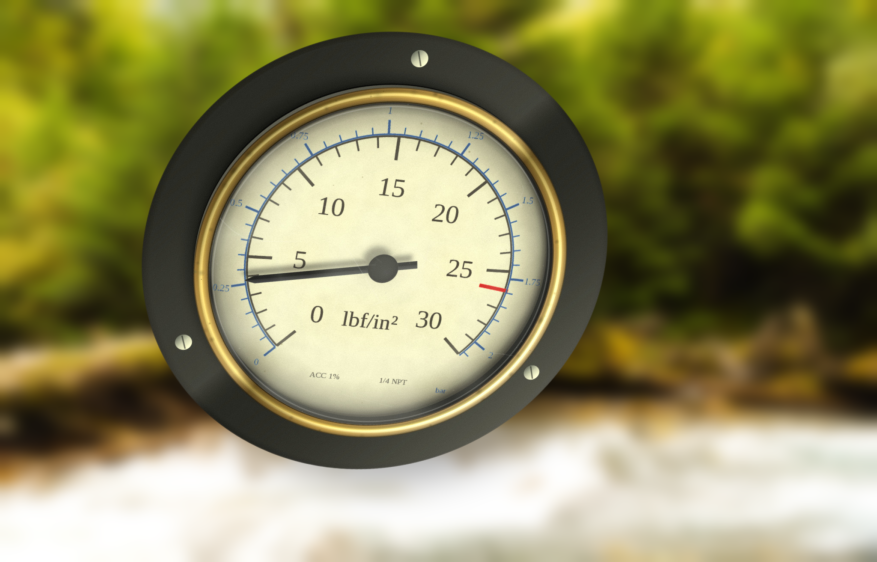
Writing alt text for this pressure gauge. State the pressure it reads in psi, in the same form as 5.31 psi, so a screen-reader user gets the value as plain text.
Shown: 4 psi
